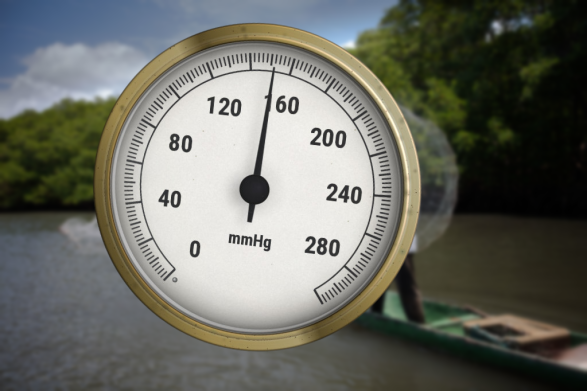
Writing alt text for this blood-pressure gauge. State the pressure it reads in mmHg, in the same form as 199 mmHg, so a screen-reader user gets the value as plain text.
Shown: 152 mmHg
